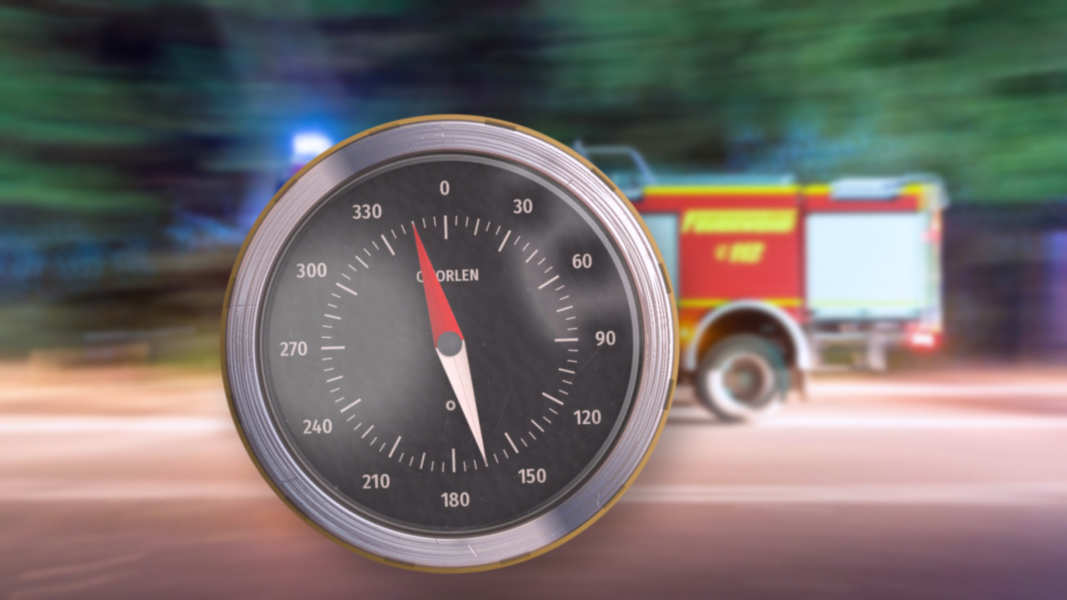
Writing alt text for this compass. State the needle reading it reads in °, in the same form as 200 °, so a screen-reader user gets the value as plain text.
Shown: 345 °
